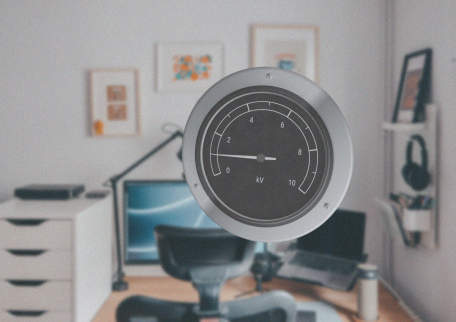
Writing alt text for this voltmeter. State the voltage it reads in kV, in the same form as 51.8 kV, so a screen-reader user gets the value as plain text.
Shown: 1 kV
